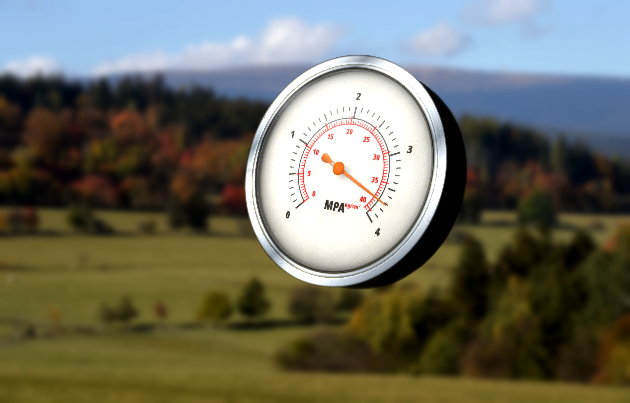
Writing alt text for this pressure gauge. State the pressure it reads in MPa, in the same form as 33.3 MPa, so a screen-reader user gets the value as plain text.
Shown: 3.7 MPa
